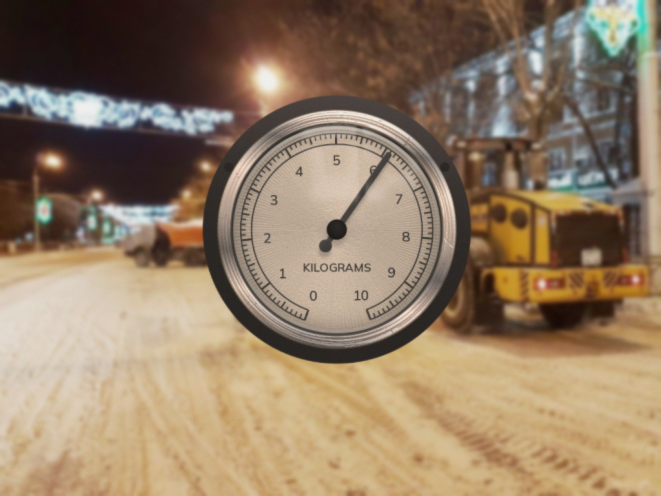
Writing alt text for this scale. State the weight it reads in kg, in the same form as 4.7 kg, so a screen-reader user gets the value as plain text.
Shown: 6.1 kg
